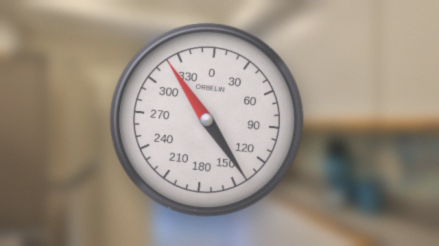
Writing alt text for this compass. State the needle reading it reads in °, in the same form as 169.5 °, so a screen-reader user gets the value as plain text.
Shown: 320 °
